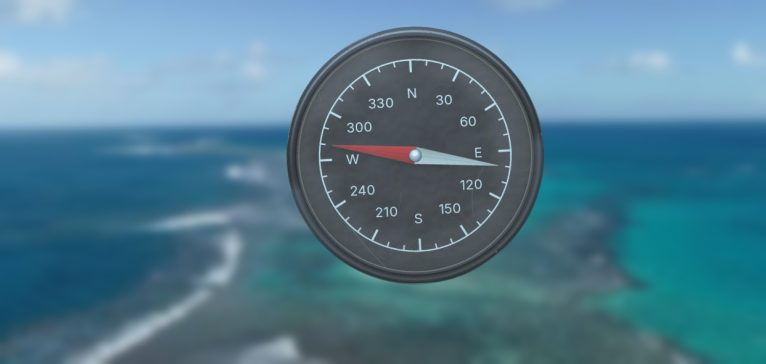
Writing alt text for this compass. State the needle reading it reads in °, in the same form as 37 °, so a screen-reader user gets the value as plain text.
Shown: 280 °
